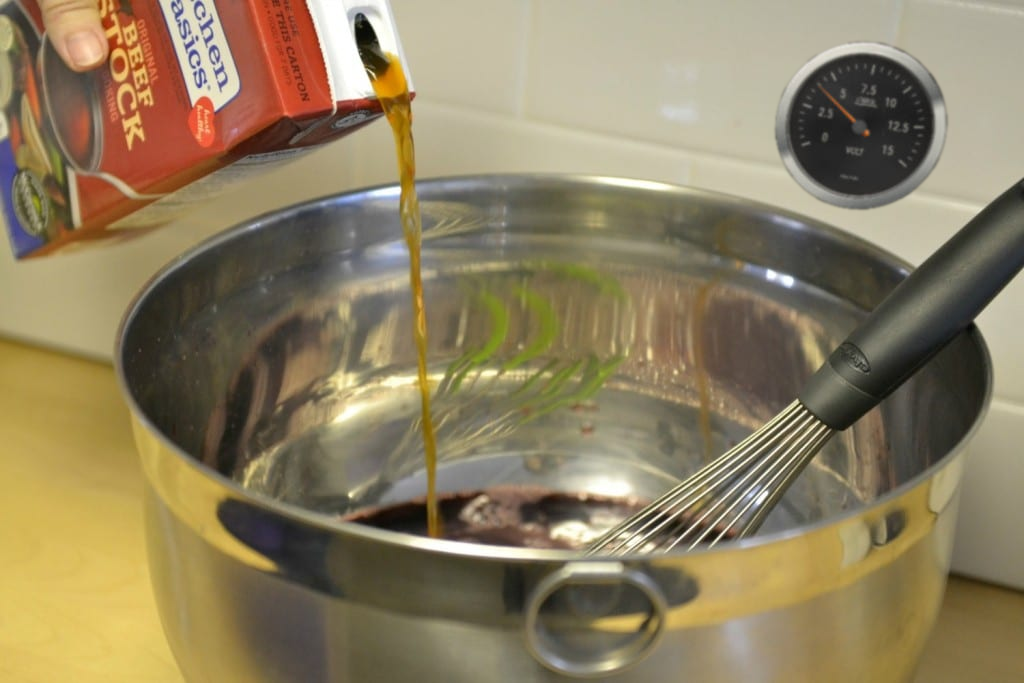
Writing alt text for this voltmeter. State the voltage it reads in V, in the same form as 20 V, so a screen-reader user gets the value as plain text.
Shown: 4 V
